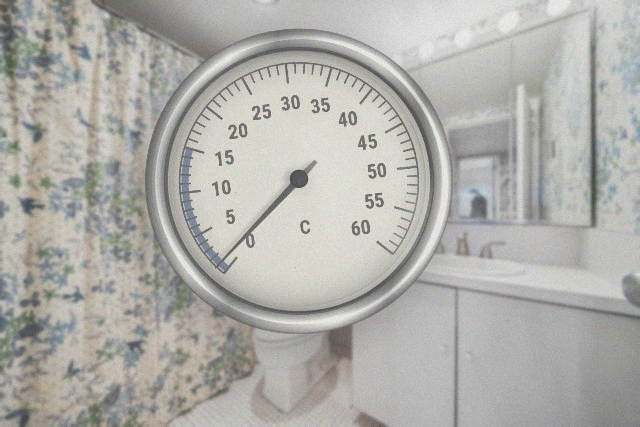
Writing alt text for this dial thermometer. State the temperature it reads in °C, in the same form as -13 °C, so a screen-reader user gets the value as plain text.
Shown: 1 °C
